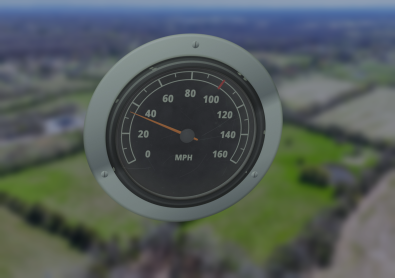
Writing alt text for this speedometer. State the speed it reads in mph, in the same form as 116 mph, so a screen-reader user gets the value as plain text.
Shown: 35 mph
